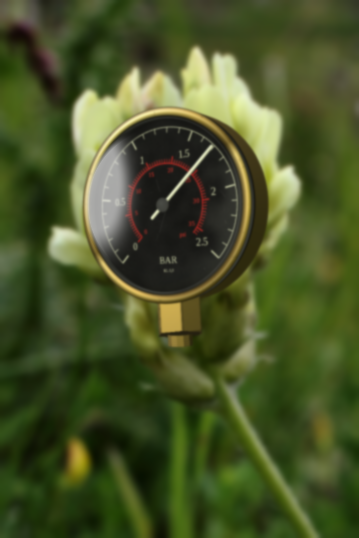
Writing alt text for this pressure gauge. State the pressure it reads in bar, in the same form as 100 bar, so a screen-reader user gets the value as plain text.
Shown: 1.7 bar
